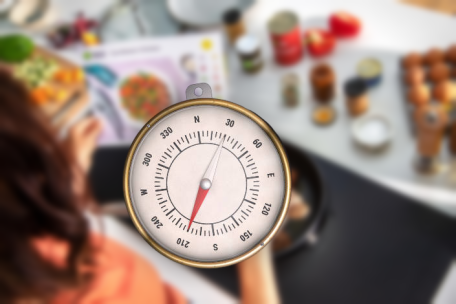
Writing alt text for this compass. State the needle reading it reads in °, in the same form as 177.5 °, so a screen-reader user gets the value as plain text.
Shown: 210 °
